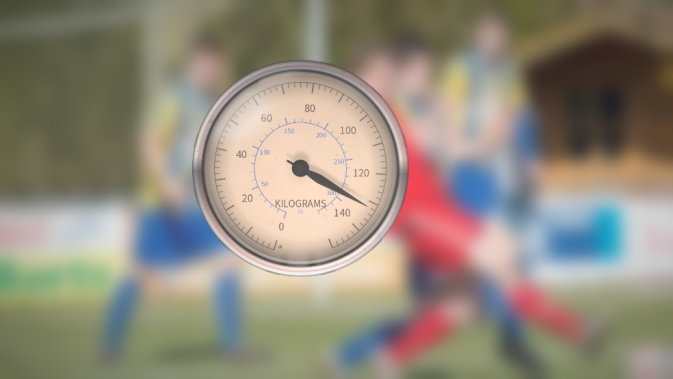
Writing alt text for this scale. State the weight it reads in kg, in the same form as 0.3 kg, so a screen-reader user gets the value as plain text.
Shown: 132 kg
